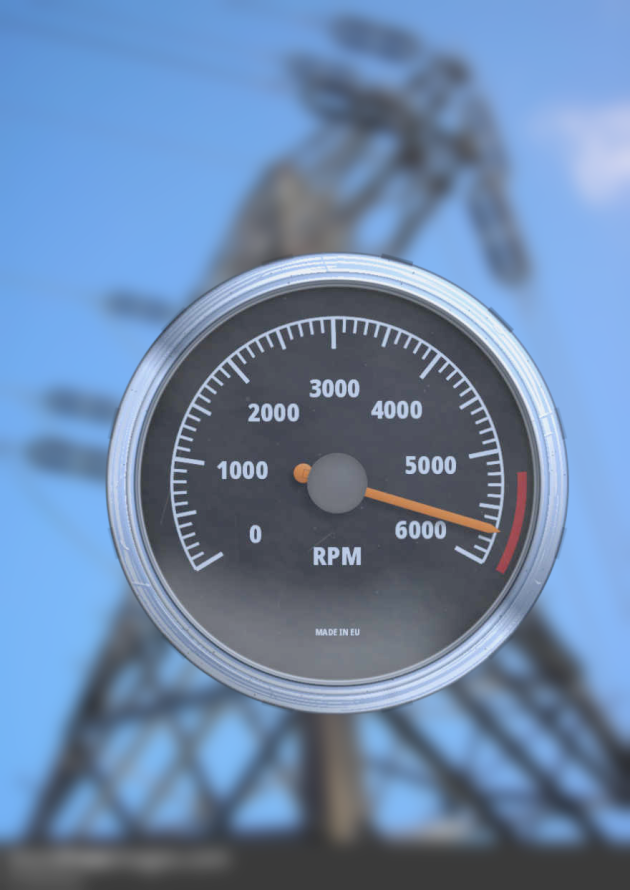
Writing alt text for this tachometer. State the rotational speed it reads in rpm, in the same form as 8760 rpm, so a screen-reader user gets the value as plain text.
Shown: 5700 rpm
